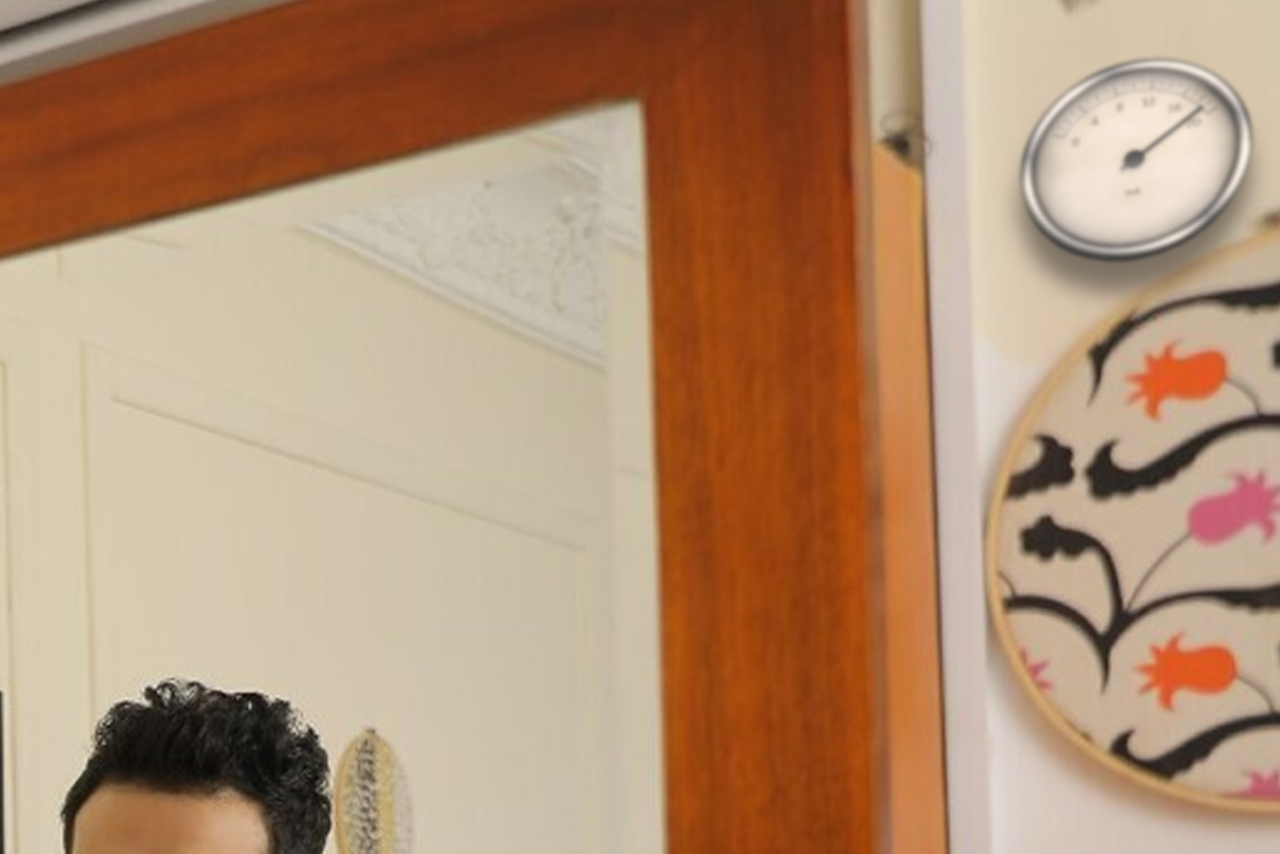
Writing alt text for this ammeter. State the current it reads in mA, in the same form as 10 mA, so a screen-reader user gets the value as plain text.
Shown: 19 mA
